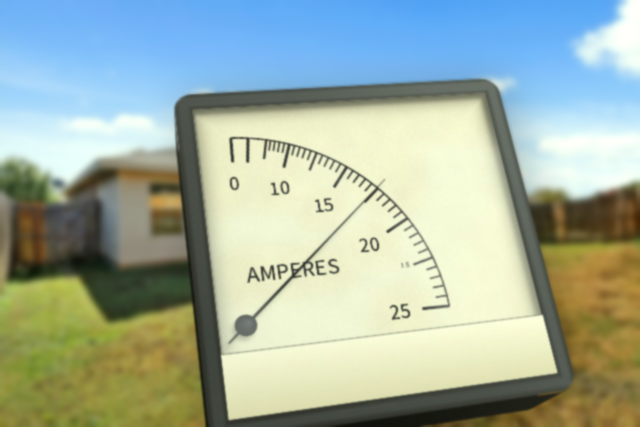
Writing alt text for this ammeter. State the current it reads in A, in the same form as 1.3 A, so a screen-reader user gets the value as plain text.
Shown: 17.5 A
